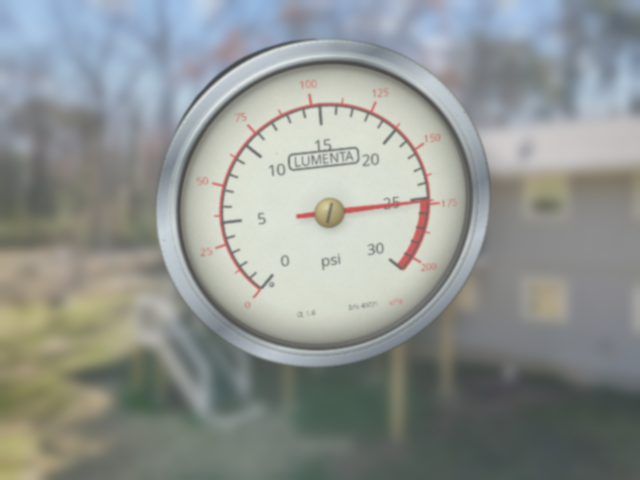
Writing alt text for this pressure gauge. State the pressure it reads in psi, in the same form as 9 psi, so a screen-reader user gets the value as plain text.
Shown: 25 psi
